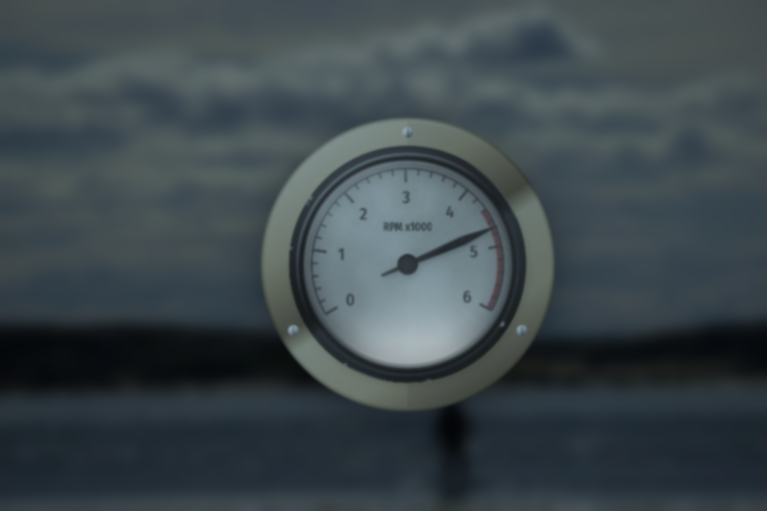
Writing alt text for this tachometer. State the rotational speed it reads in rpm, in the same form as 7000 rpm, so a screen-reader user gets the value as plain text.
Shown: 4700 rpm
